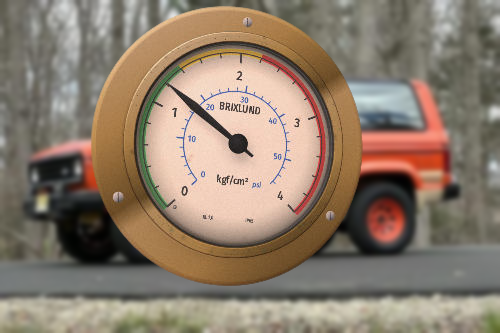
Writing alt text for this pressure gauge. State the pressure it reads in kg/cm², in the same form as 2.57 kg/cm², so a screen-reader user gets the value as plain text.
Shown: 1.2 kg/cm²
